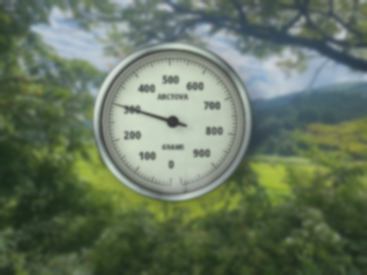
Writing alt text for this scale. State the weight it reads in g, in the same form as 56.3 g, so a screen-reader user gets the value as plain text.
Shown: 300 g
